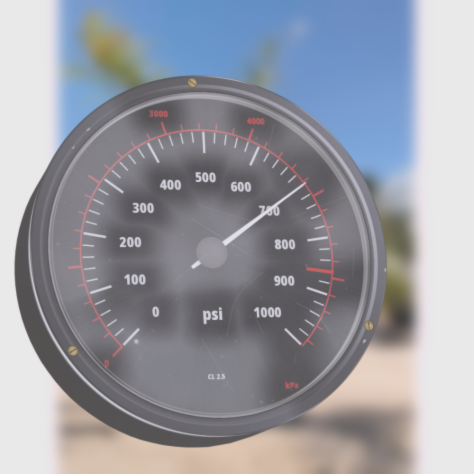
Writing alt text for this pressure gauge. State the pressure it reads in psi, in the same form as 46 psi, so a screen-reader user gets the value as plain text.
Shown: 700 psi
